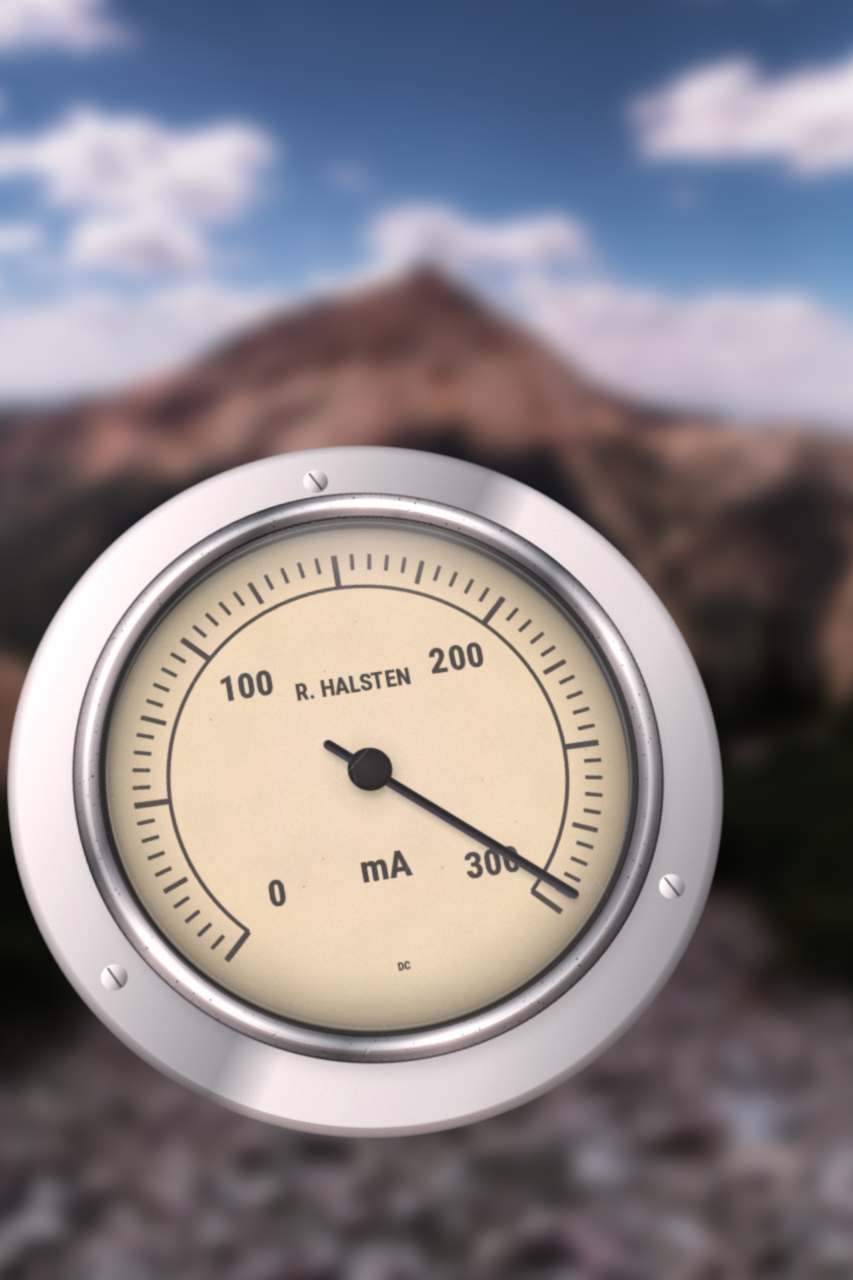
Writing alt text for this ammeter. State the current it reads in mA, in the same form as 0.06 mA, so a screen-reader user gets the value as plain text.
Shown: 295 mA
